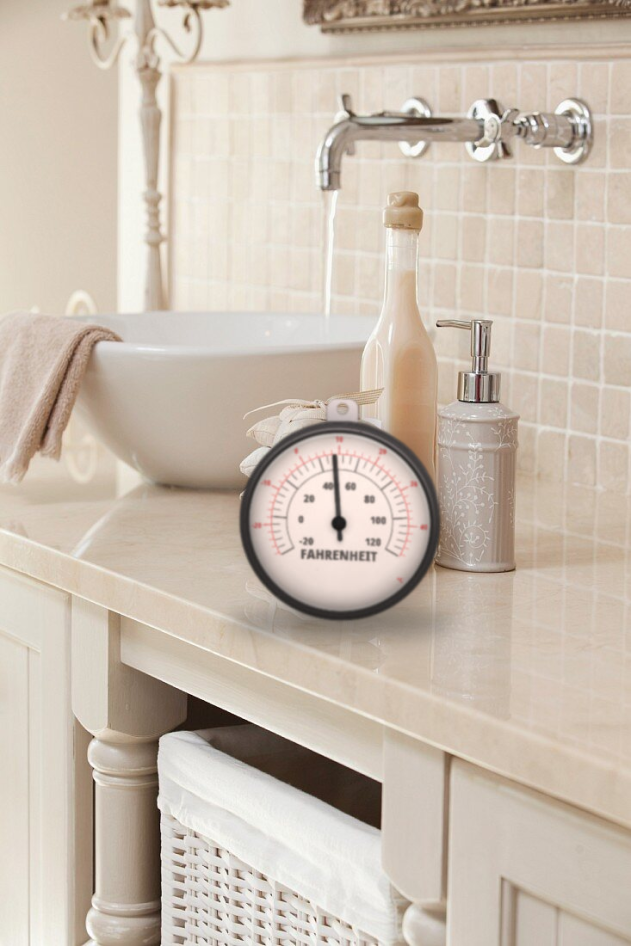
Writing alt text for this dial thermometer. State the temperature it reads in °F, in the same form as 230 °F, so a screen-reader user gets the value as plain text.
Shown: 48 °F
